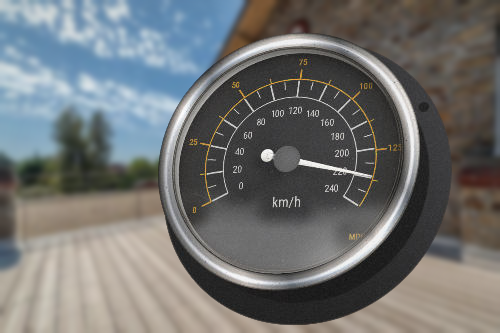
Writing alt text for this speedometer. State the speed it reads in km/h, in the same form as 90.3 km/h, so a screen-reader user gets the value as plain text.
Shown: 220 km/h
